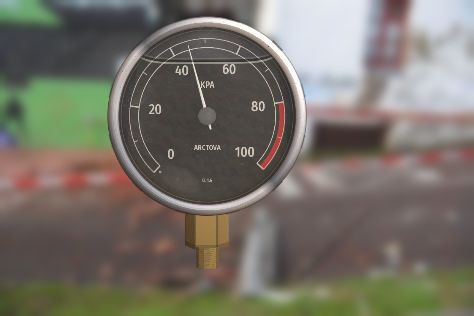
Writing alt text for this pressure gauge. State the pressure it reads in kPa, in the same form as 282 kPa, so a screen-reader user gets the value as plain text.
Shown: 45 kPa
